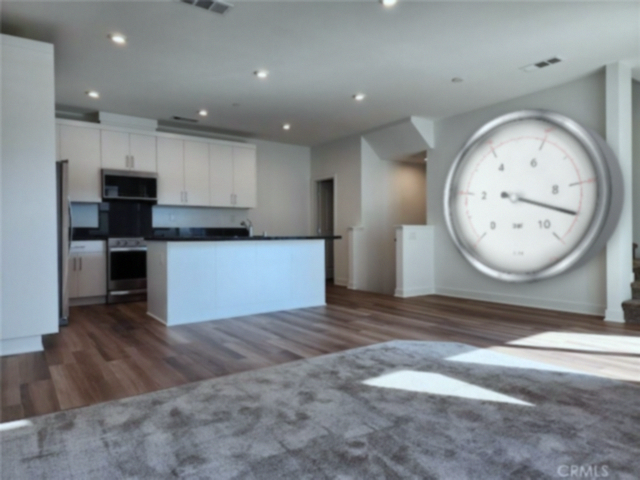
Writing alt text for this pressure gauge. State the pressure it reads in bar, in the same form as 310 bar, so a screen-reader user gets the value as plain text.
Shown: 9 bar
